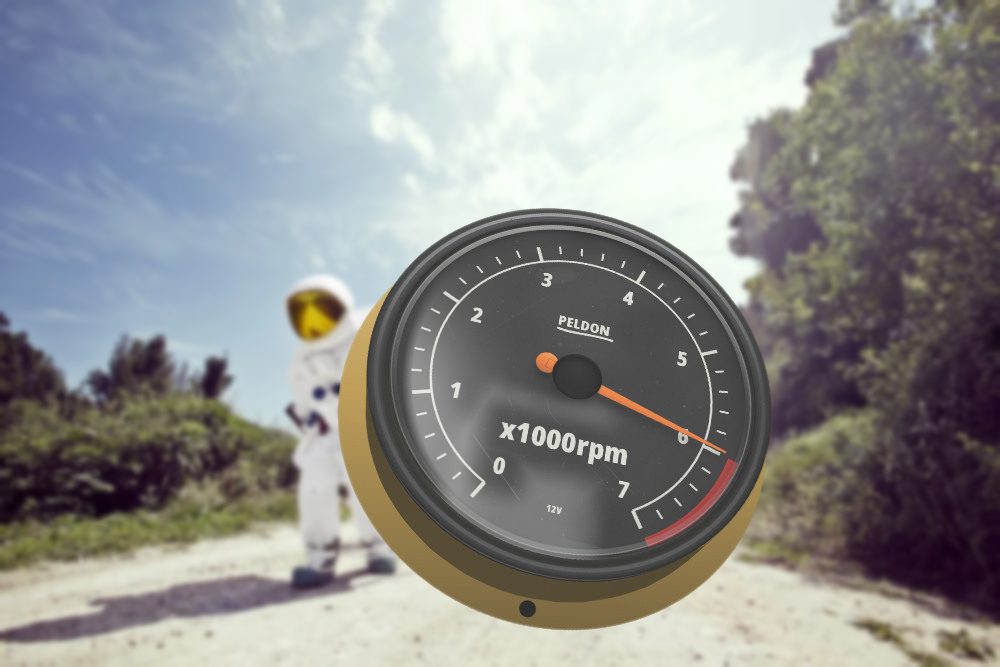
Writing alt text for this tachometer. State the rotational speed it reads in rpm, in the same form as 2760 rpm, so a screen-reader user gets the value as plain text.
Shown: 6000 rpm
